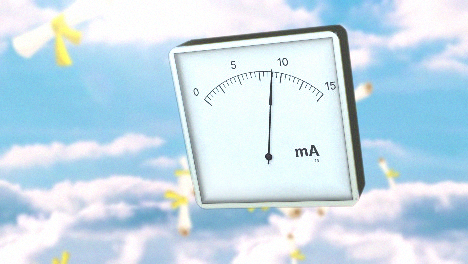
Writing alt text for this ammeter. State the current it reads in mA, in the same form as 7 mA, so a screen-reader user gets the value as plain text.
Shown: 9 mA
